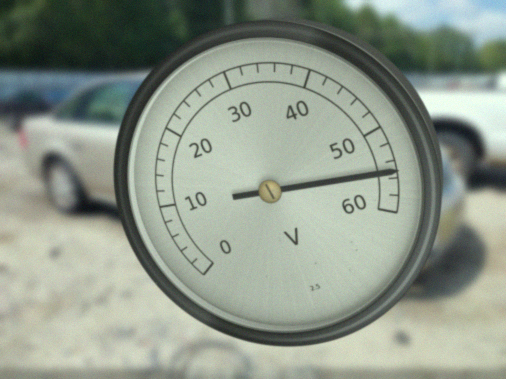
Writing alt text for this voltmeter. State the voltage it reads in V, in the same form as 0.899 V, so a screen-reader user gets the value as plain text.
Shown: 55 V
